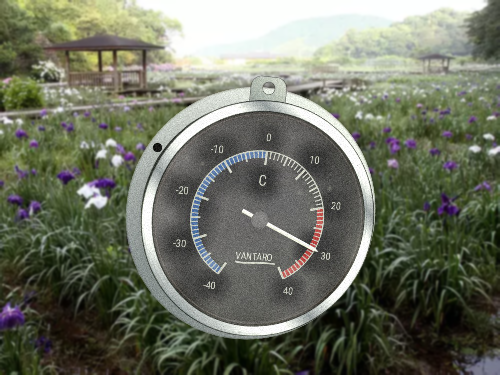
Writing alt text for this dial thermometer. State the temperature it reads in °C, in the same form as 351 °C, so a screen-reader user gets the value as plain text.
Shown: 30 °C
